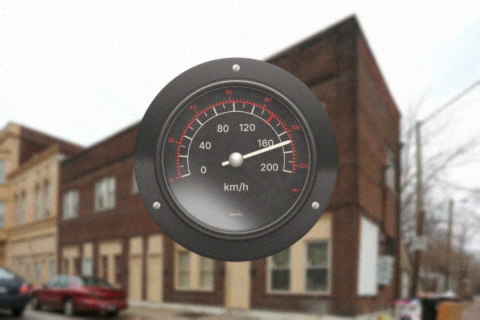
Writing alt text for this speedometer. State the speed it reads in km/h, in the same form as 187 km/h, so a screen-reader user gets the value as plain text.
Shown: 170 km/h
